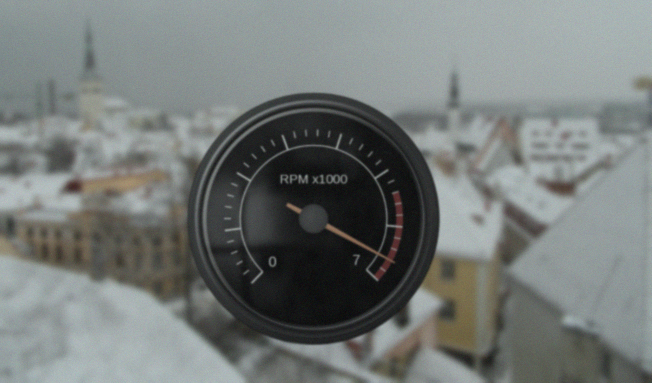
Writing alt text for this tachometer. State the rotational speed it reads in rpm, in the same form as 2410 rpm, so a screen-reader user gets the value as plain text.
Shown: 6600 rpm
